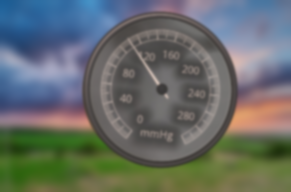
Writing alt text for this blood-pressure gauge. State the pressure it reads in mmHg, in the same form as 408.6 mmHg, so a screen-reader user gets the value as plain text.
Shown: 110 mmHg
